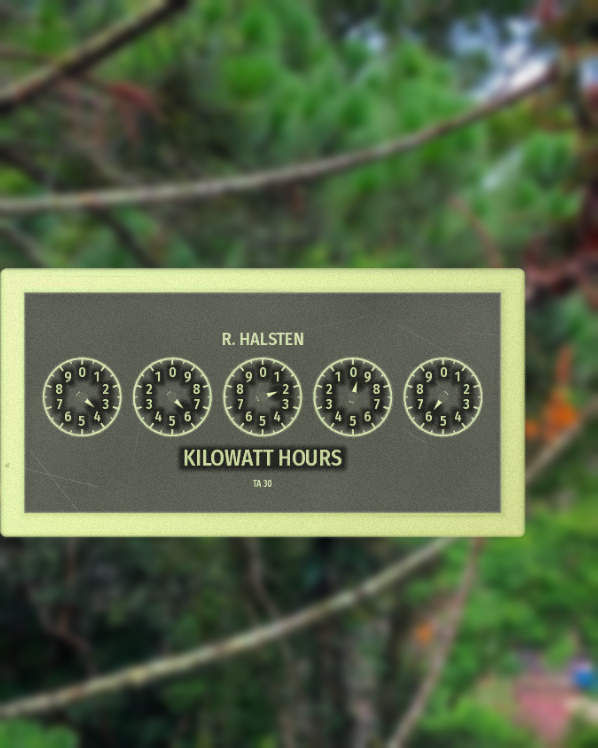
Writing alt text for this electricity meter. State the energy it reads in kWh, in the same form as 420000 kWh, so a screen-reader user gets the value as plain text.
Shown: 36196 kWh
